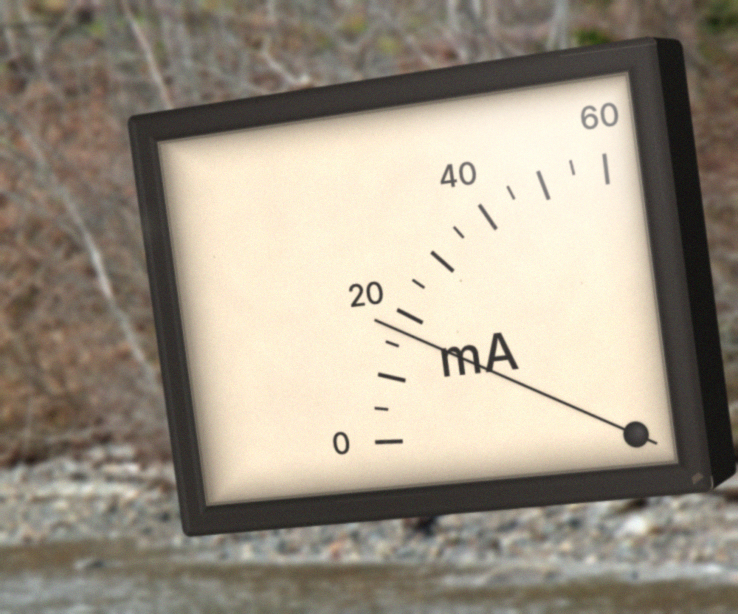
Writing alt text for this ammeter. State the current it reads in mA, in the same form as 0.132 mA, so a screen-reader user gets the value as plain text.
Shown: 17.5 mA
